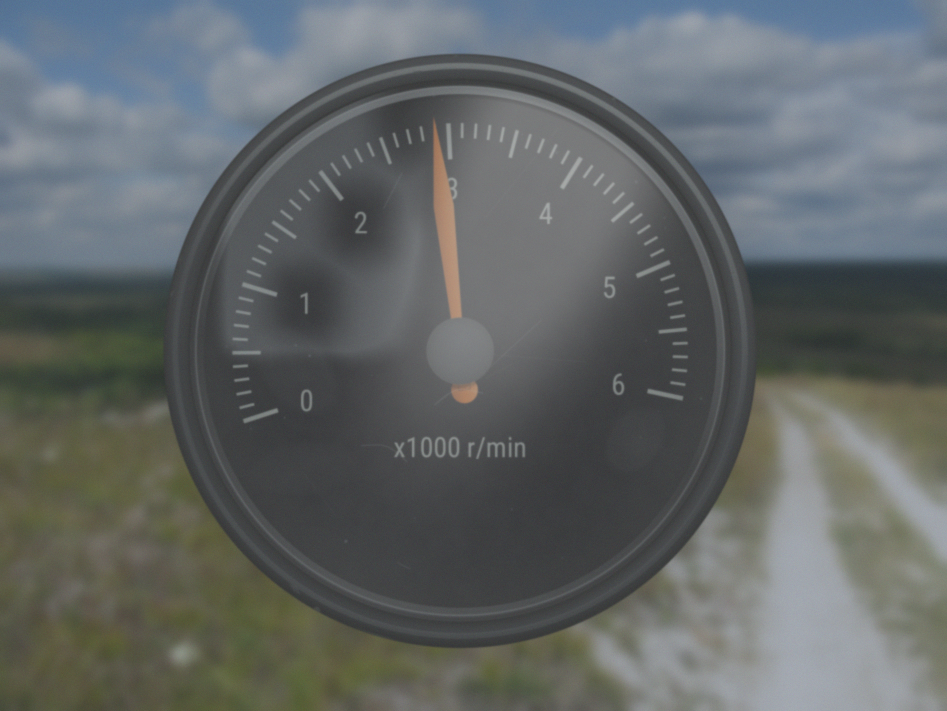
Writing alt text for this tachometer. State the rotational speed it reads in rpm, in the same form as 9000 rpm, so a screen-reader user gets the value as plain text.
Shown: 2900 rpm
